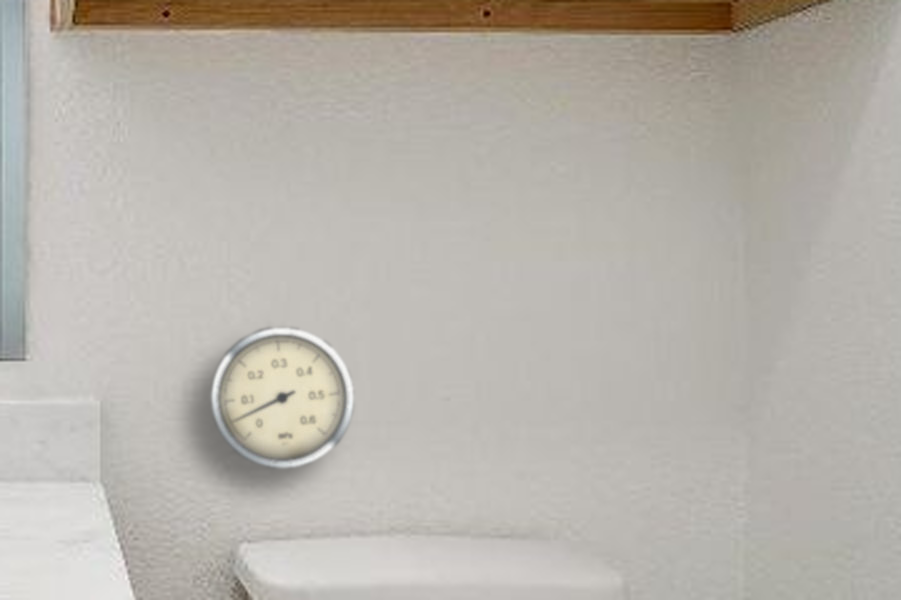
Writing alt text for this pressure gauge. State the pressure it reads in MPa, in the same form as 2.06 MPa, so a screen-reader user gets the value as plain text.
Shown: 0.05 MPa
